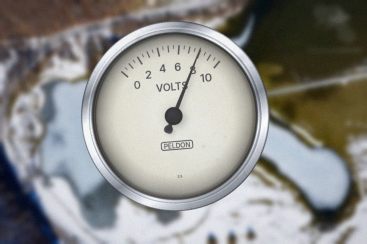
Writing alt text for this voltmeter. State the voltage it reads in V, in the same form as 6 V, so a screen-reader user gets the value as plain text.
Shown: 8 V
